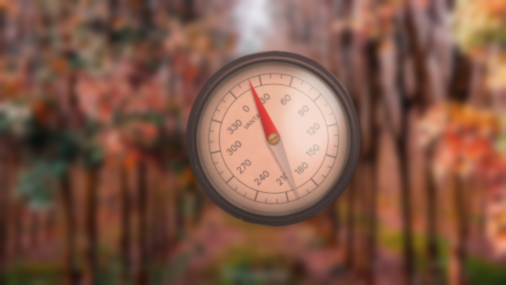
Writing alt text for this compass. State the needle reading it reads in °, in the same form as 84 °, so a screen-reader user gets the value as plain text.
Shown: 20 °
